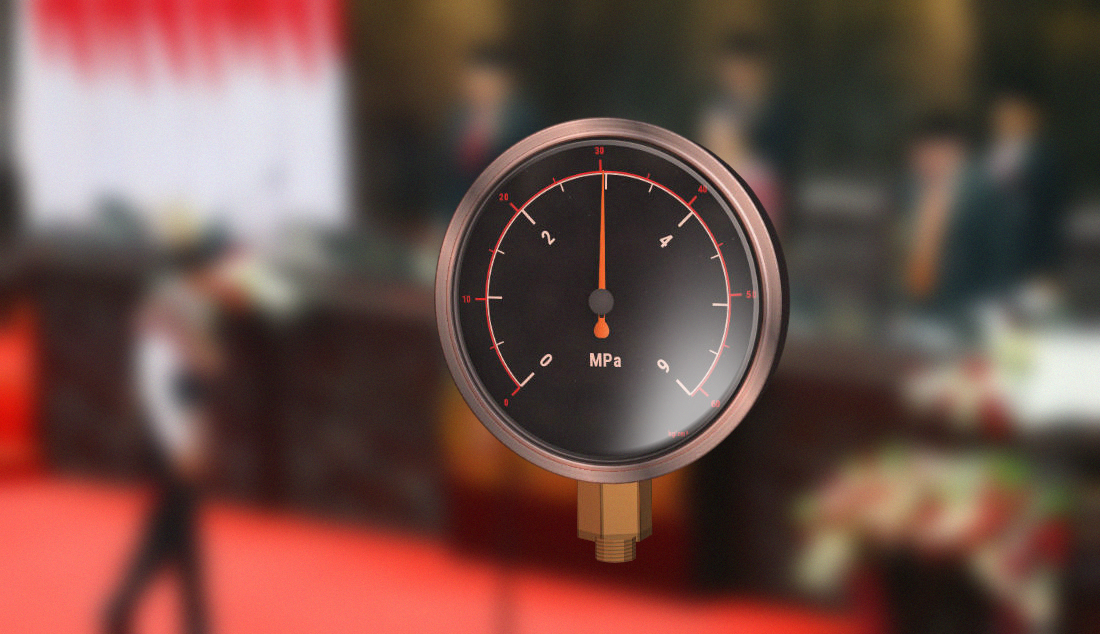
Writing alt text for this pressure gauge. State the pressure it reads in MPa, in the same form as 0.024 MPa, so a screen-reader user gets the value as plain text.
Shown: 3 MPa
